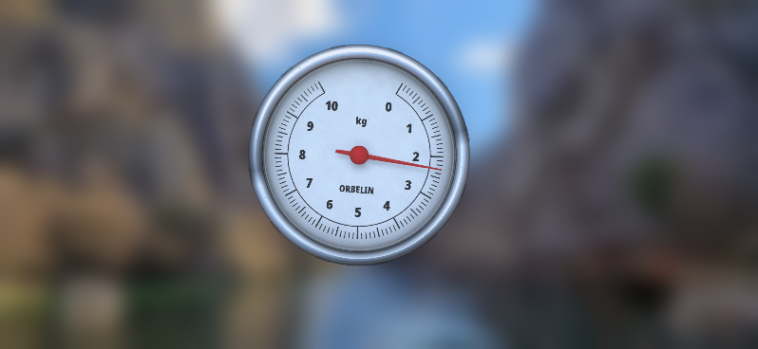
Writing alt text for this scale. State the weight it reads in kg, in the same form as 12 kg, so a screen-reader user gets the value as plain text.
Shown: 2.3 kg
